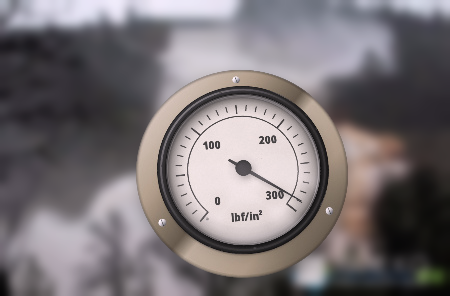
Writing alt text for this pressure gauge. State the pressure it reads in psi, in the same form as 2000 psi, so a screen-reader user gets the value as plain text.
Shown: 290 psi
